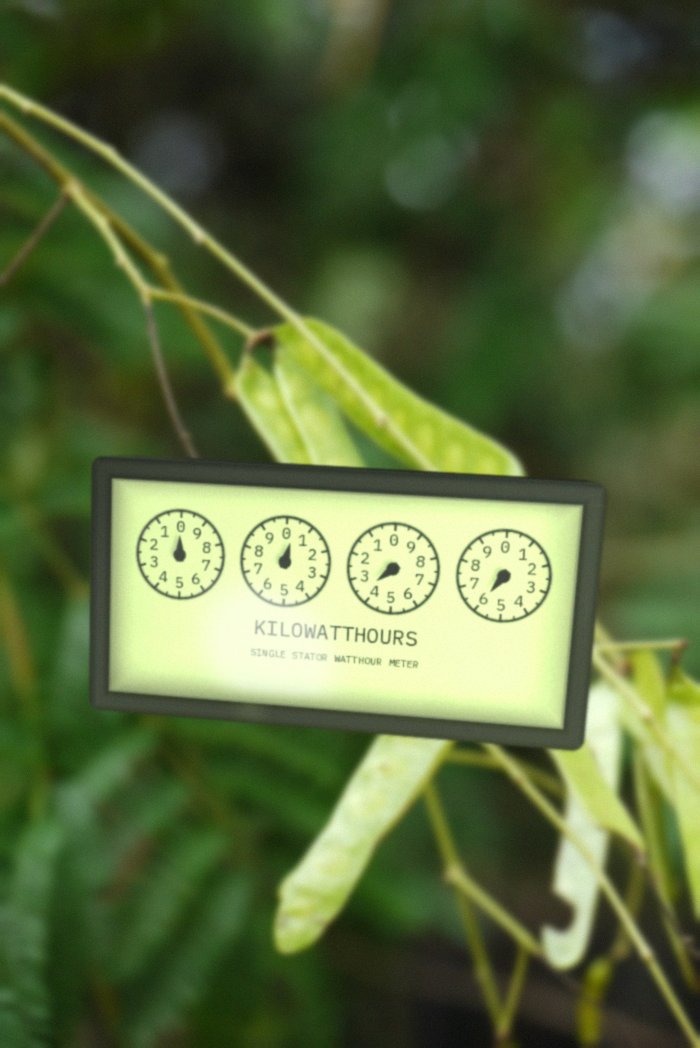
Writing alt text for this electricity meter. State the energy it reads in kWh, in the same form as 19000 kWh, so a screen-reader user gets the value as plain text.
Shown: 36 kWh
